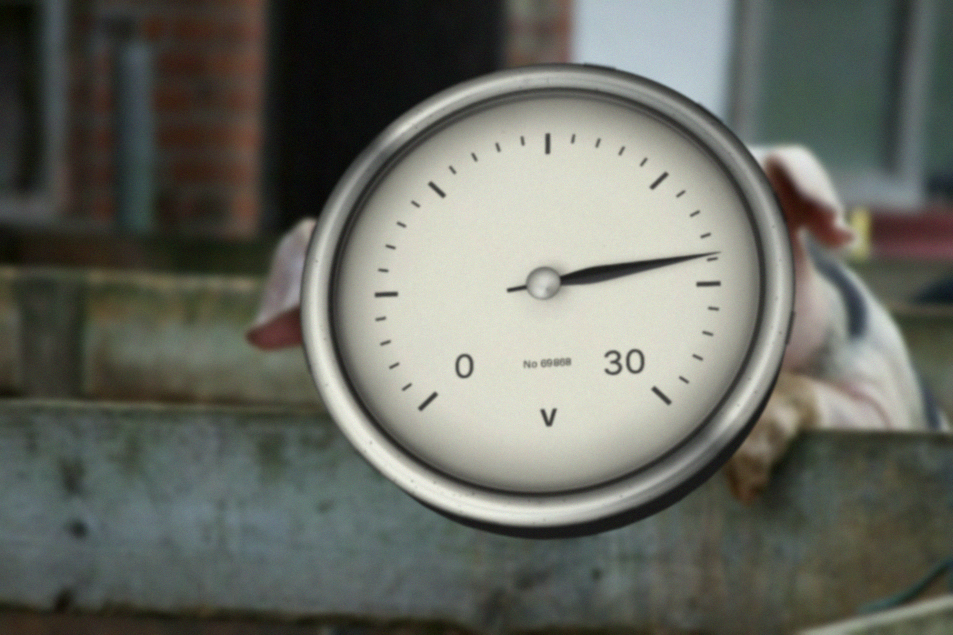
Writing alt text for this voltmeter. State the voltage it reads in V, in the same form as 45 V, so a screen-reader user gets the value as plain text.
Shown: 24 V
